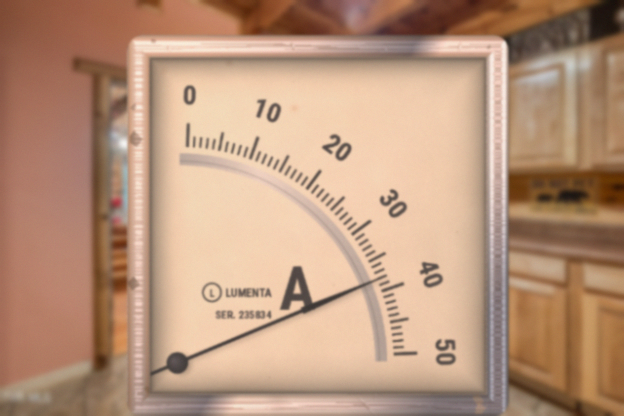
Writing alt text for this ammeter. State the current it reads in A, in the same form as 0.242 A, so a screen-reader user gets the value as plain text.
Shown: 38 A
